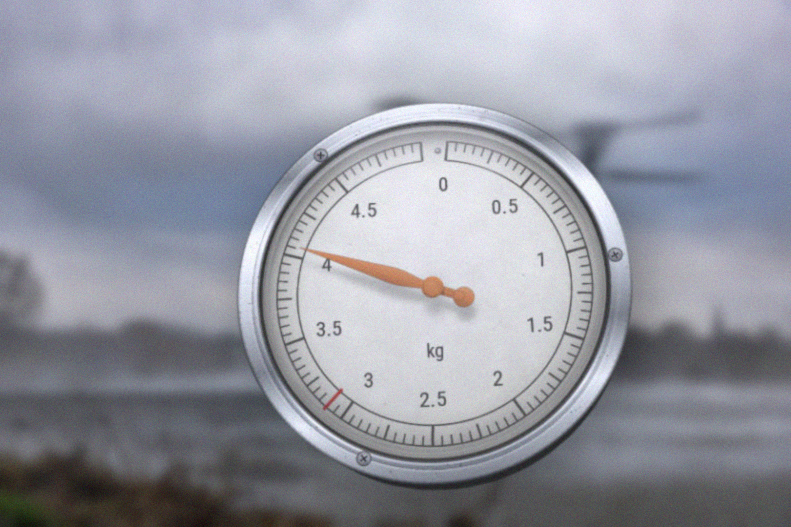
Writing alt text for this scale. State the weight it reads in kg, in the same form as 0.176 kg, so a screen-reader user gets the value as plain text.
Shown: 4.05 kg
